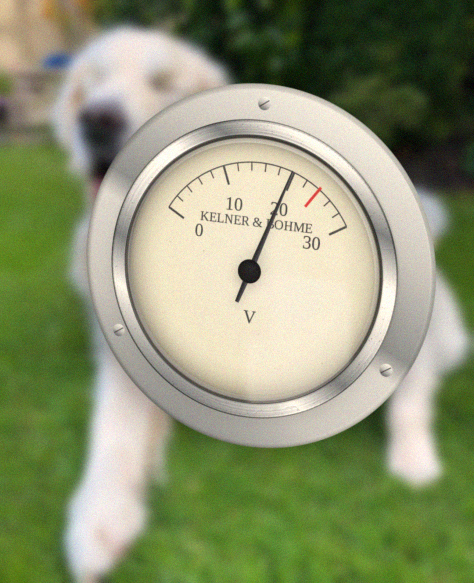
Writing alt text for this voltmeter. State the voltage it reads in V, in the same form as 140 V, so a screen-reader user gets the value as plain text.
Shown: 20 V
